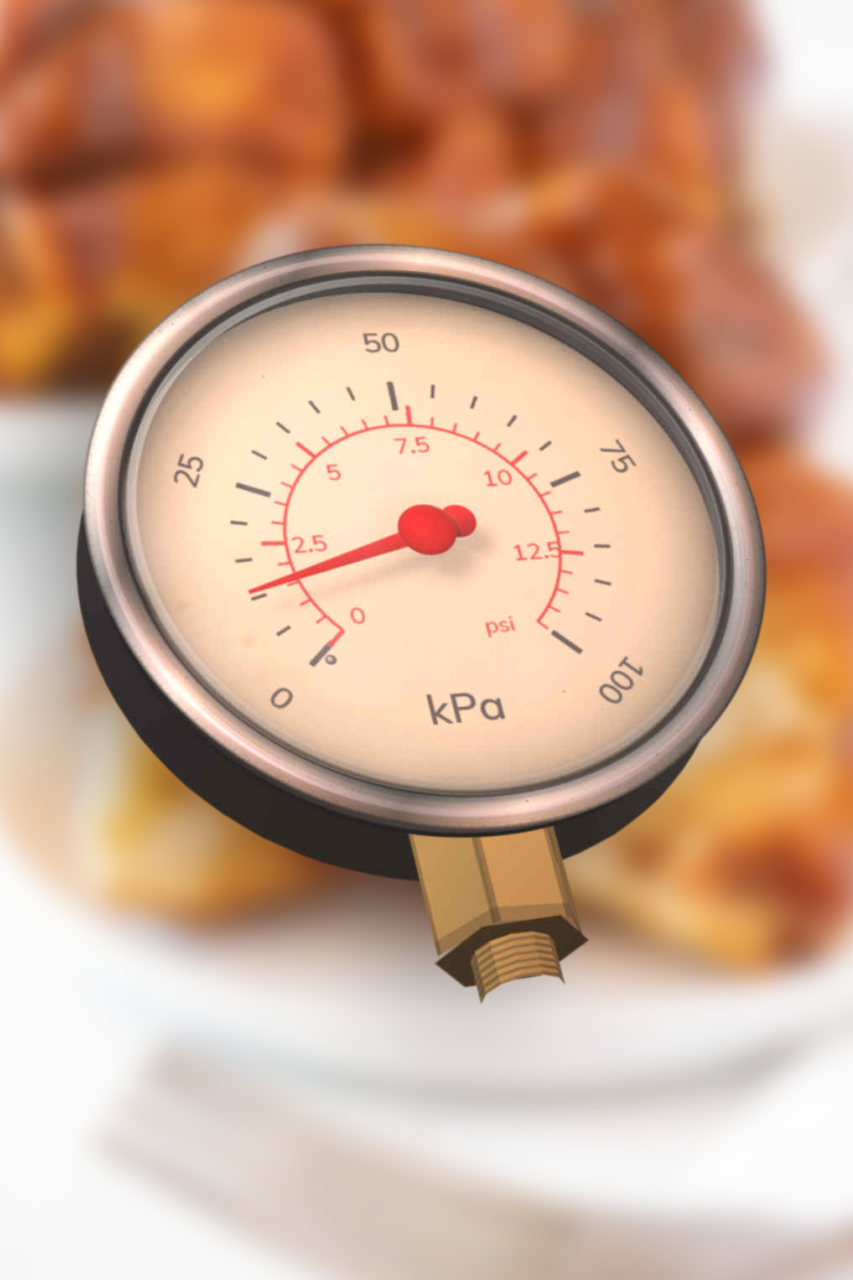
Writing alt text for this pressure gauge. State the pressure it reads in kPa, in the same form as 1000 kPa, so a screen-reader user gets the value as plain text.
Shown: 10 kPa
